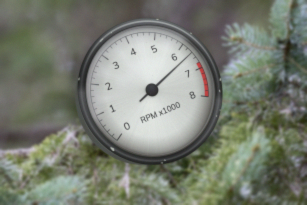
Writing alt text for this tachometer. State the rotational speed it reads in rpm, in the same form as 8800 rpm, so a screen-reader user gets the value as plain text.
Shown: 6400 rpm
